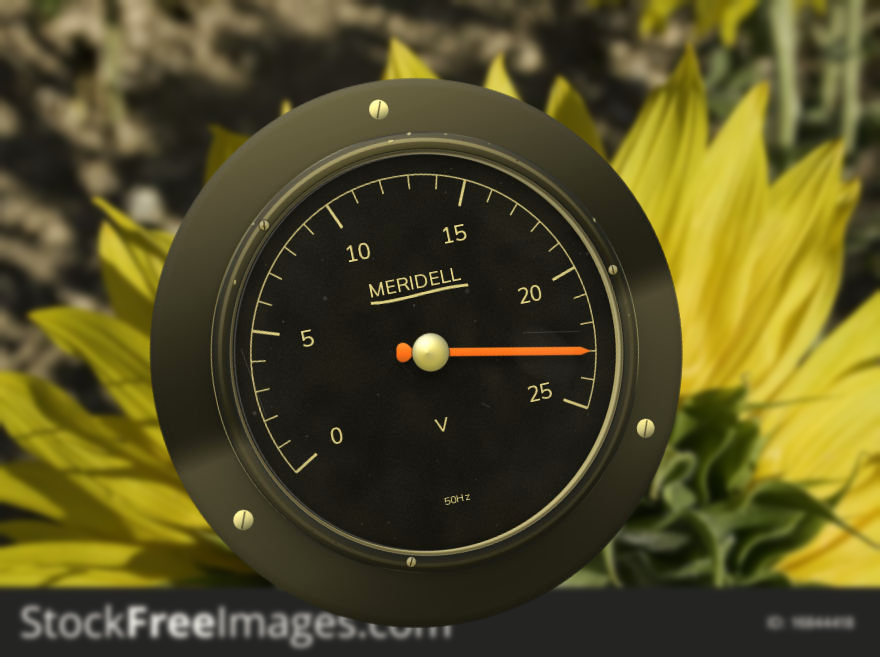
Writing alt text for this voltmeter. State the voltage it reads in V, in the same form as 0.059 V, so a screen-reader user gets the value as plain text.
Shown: 23 V
